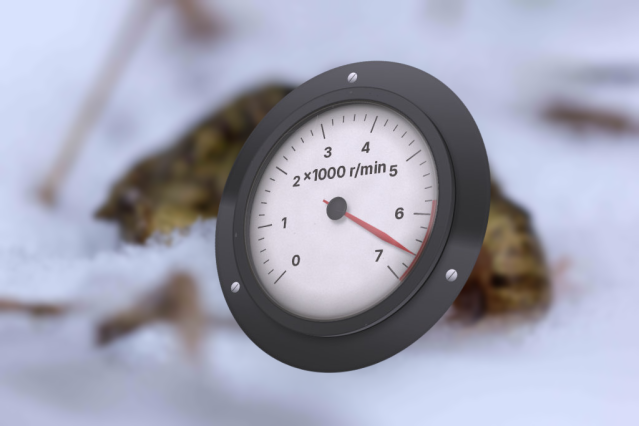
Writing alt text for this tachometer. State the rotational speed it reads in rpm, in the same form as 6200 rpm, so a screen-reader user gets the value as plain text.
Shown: 6600 rpm
